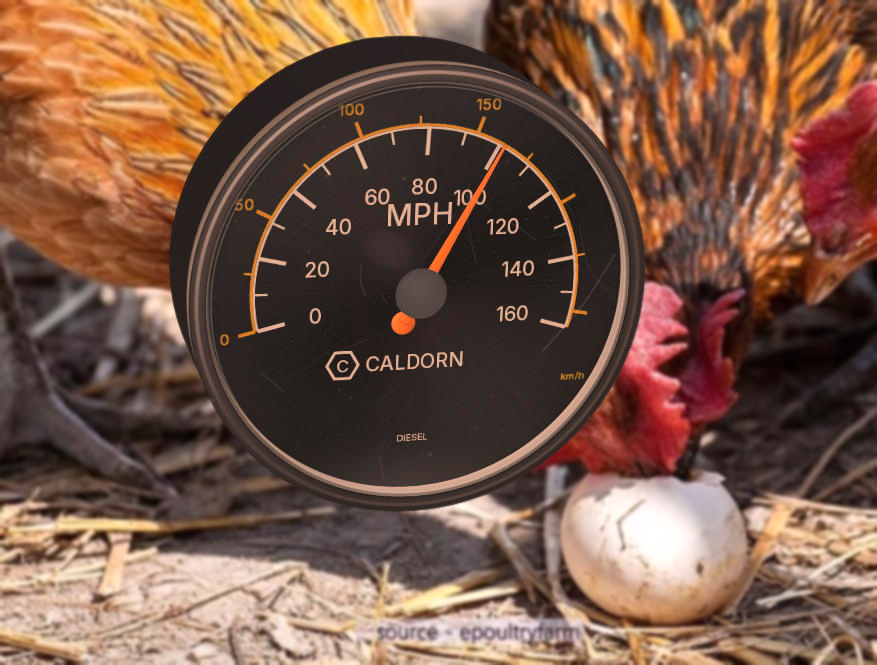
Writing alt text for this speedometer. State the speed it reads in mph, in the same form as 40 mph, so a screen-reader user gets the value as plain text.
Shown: 100 mph
